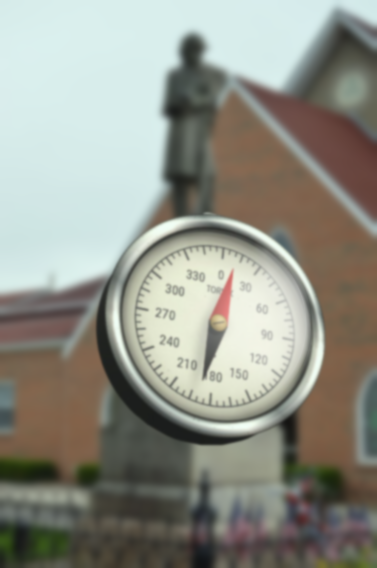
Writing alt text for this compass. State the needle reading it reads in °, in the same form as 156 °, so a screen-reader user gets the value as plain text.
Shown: 10 °
